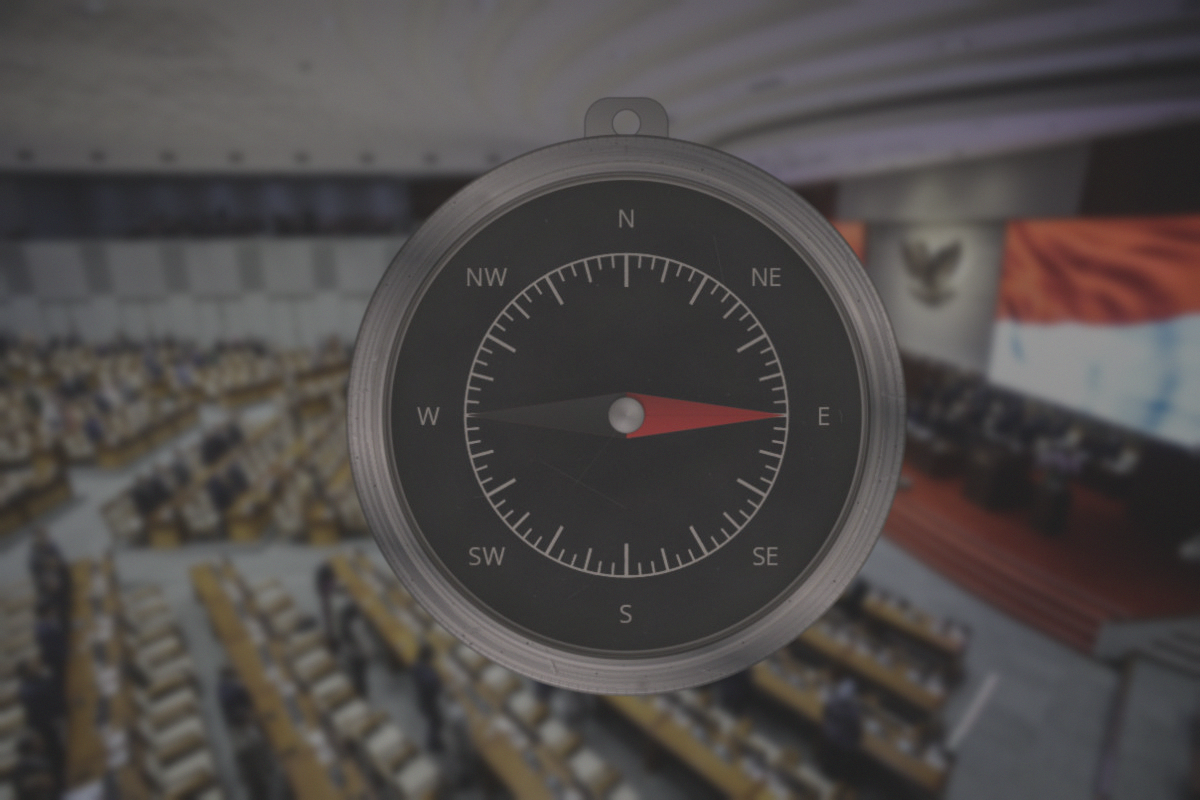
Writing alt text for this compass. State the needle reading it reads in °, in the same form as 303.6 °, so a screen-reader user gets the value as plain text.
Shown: 90 °
